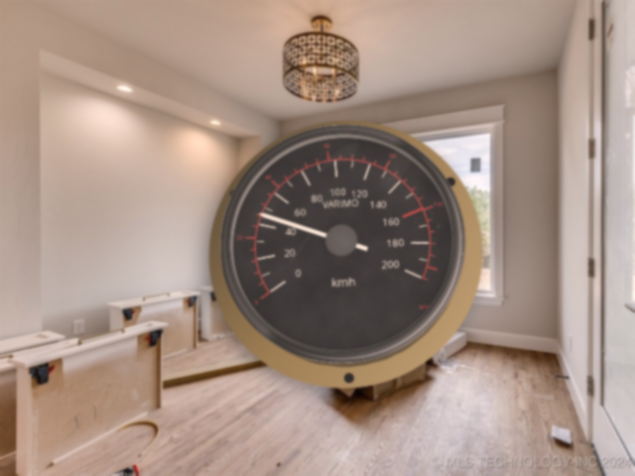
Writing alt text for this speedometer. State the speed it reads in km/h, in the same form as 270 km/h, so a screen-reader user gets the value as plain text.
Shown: 45 km/h
